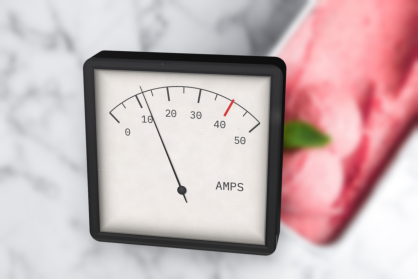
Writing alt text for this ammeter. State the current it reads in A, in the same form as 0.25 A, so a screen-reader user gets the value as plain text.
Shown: 12.5 A
